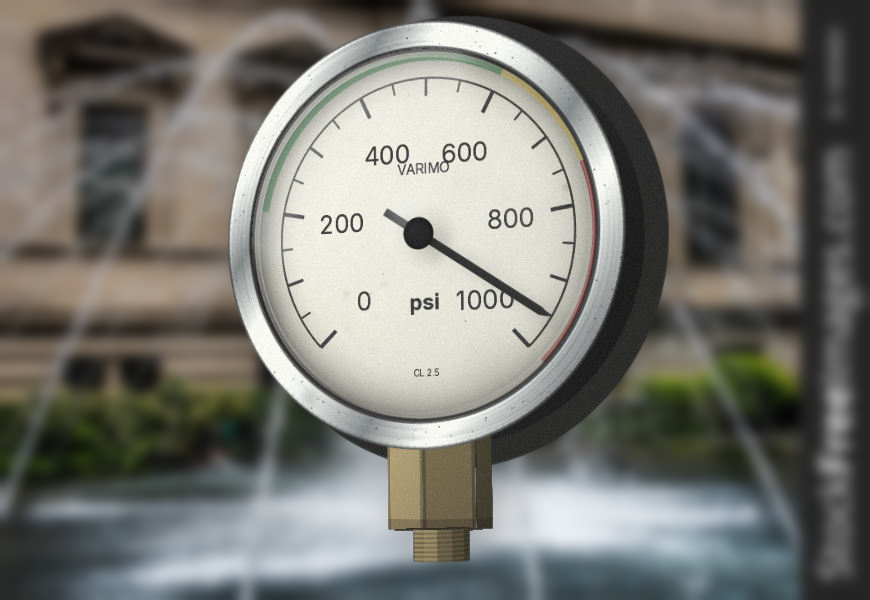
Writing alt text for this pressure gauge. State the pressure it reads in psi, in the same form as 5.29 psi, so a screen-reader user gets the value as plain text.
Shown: 950 psi
